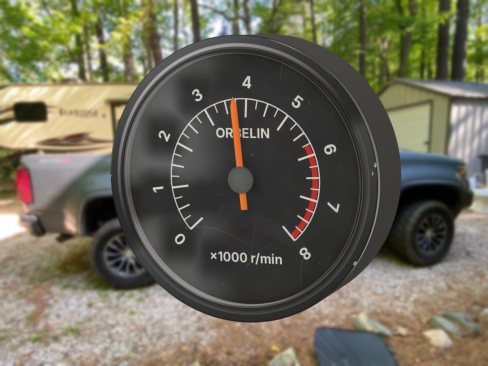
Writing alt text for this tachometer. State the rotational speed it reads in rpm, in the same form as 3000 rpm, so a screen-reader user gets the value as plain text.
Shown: 3750 rpm
